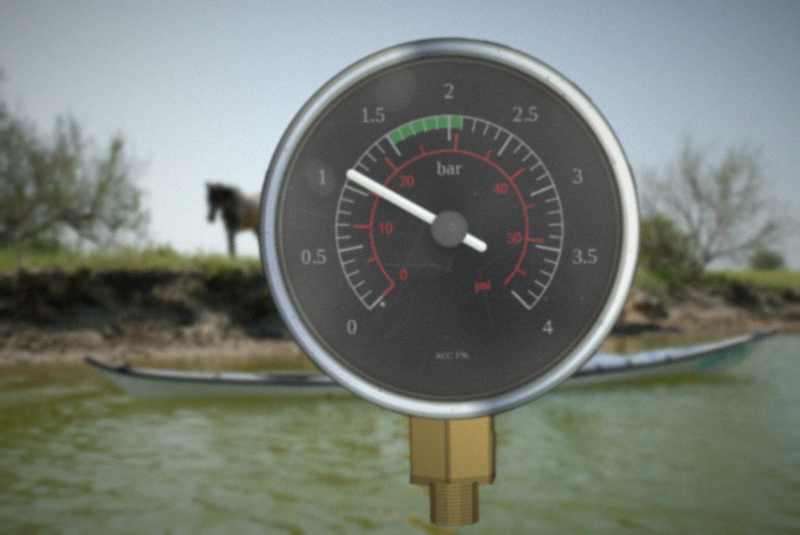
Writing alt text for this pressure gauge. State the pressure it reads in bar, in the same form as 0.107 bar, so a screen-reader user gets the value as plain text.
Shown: 1.1 bar
